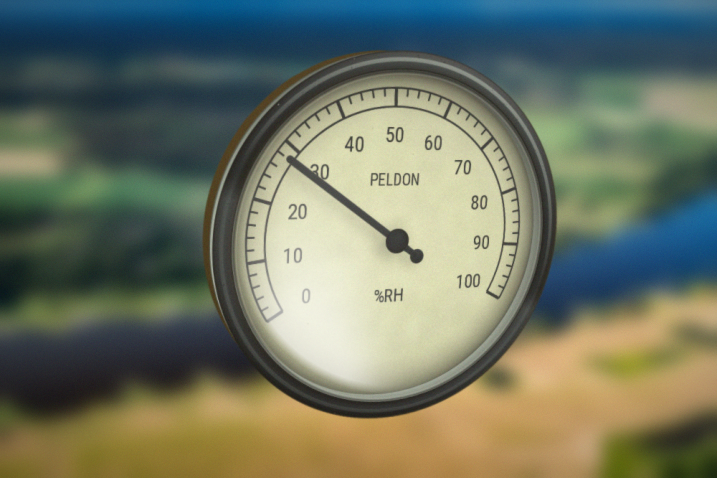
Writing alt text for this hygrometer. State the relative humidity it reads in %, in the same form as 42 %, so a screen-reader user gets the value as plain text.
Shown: 28 %
